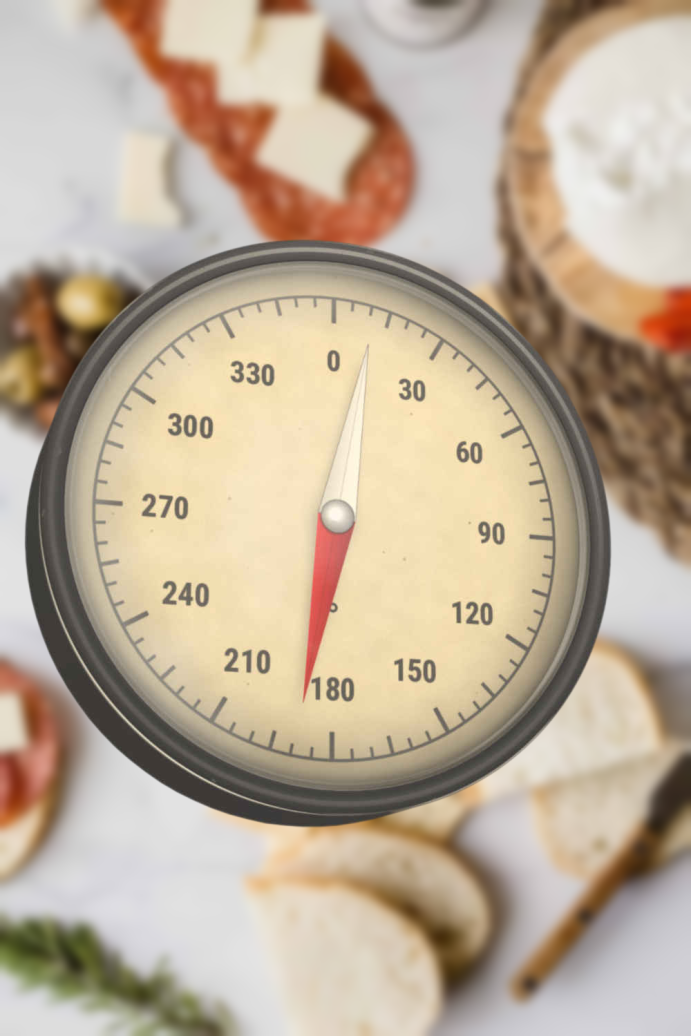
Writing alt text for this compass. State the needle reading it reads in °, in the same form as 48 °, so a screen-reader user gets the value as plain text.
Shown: 190 °
